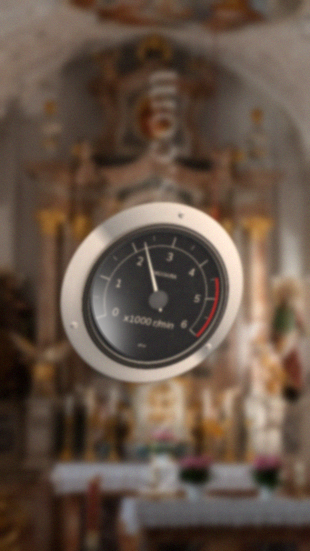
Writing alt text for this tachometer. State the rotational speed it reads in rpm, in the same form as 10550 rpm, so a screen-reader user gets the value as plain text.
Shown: 2250 rpm
